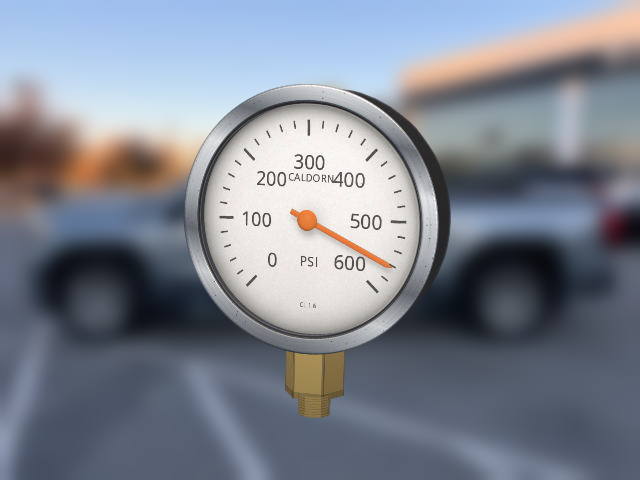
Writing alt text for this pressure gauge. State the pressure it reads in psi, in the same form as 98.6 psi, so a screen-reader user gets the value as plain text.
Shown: 560 psi
